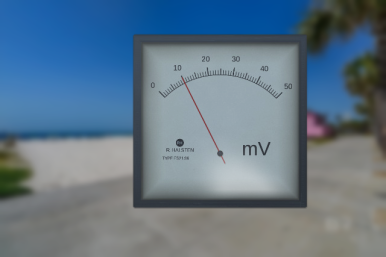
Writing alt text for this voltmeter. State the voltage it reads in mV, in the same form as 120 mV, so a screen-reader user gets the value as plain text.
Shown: 10 mV
